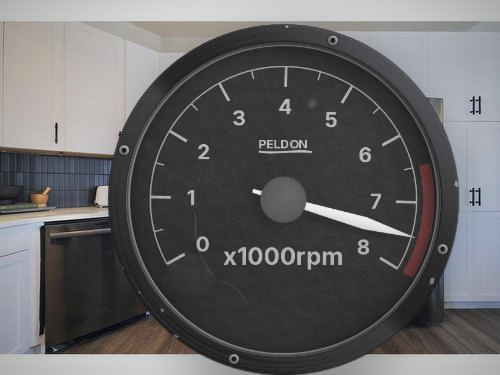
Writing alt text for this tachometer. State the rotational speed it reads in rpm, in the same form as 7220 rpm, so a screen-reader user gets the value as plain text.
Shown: 7500 rpm
